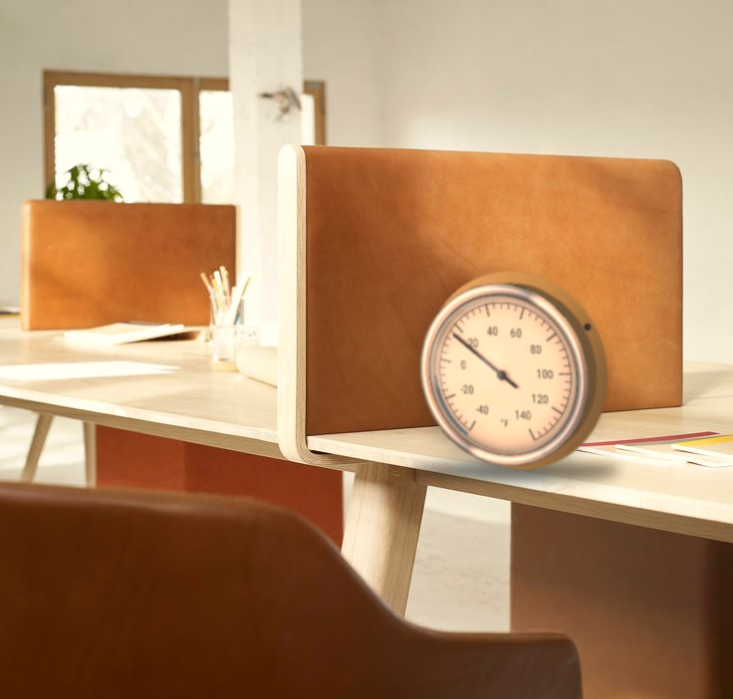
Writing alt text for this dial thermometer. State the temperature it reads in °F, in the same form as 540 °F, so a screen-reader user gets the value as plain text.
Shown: 16 °F
